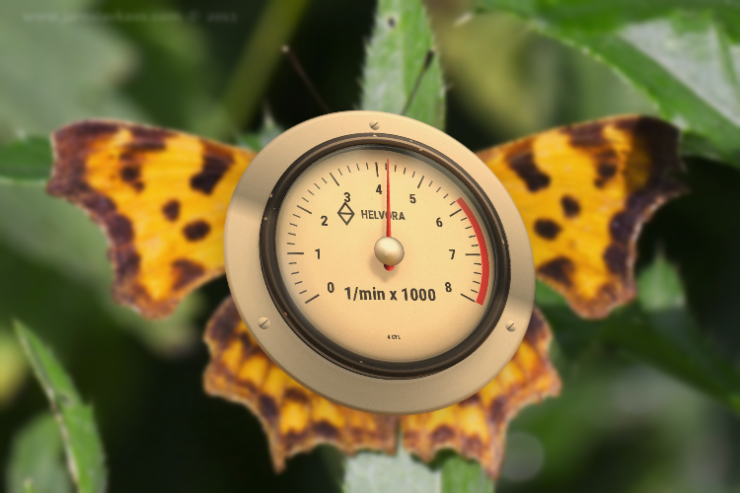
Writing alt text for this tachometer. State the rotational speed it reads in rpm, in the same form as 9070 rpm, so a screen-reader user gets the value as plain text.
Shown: 4200 rpm
